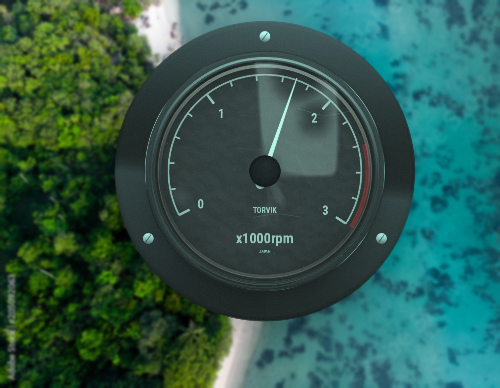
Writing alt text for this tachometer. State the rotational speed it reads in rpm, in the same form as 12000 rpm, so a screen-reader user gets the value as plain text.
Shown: 1700 rpm
